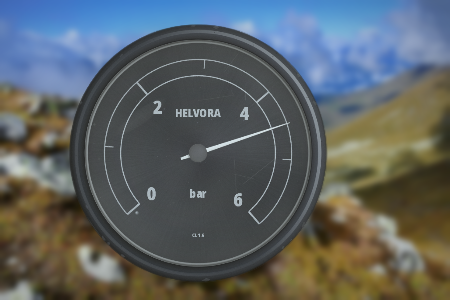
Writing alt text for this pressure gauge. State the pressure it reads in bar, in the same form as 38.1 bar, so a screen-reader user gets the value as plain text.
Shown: 4.5 bar
